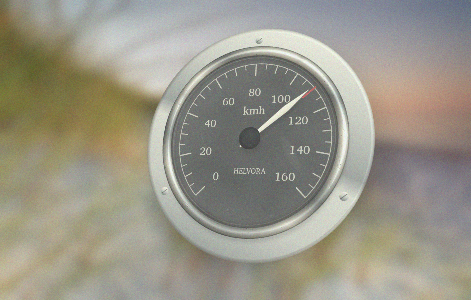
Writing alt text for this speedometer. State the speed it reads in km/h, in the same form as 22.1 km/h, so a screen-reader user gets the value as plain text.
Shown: 110 km/h
